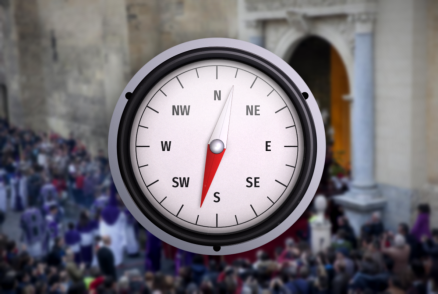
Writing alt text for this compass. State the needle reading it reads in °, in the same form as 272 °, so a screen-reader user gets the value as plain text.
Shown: 195 °
